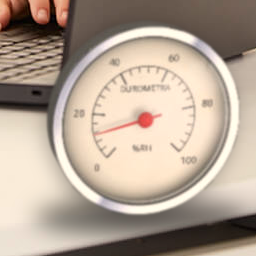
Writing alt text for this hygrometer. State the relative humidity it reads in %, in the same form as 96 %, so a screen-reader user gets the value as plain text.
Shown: 12 %
